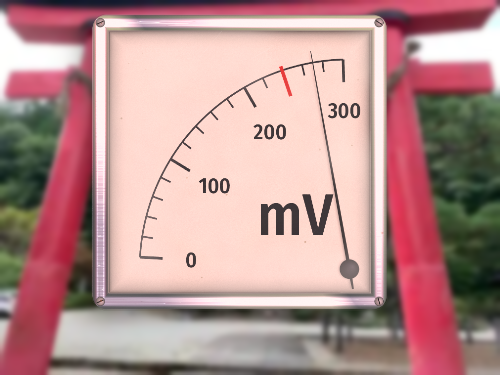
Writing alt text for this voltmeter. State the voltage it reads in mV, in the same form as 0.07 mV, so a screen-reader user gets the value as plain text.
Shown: 270 mV
